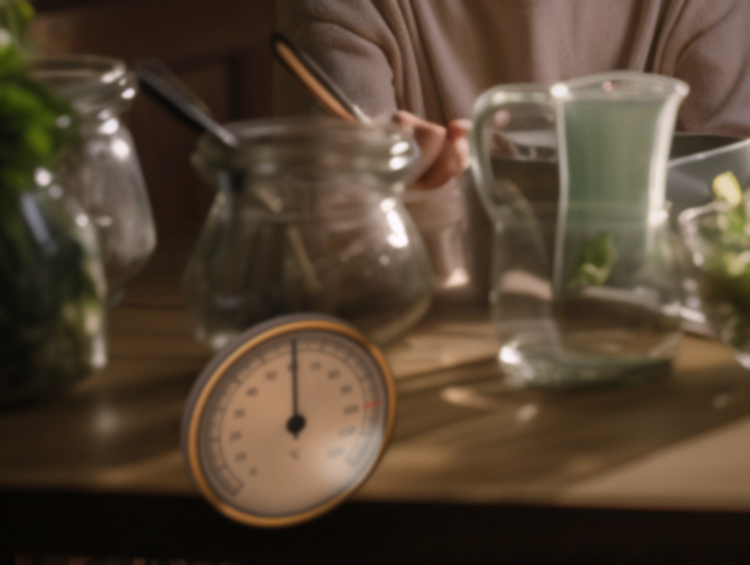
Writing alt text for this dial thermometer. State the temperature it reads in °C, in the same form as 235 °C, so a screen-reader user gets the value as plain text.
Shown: 60 °C
